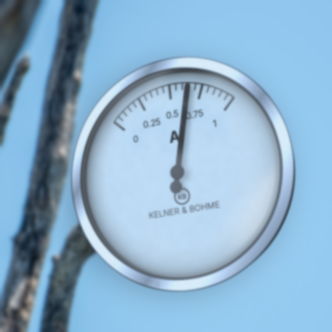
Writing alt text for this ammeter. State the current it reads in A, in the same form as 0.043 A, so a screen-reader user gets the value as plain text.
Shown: 0.65 A
